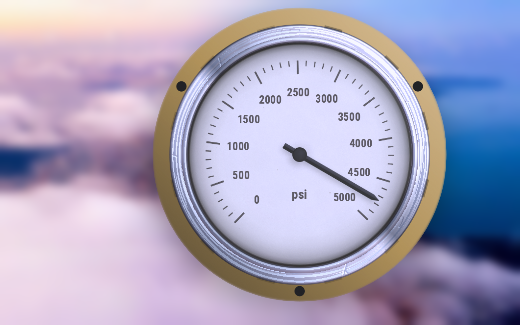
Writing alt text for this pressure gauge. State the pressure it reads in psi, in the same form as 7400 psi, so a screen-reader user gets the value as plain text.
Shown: 4750 psi
